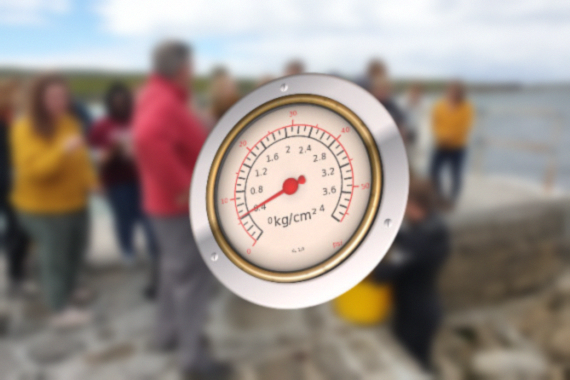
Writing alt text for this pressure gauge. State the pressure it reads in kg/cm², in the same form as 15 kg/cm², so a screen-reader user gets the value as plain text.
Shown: 0.4 kg/cm²
